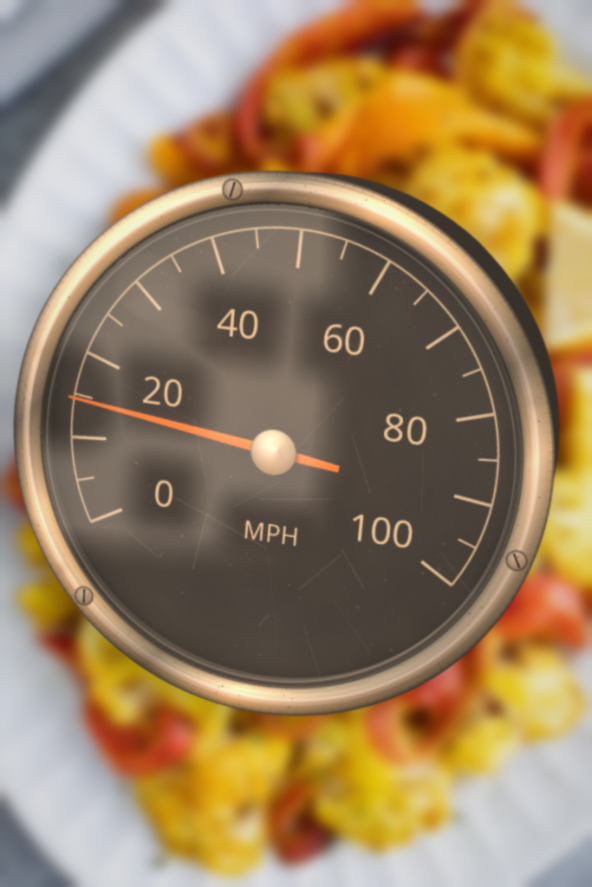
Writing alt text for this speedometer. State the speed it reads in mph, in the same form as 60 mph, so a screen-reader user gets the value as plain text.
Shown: 15 mph
